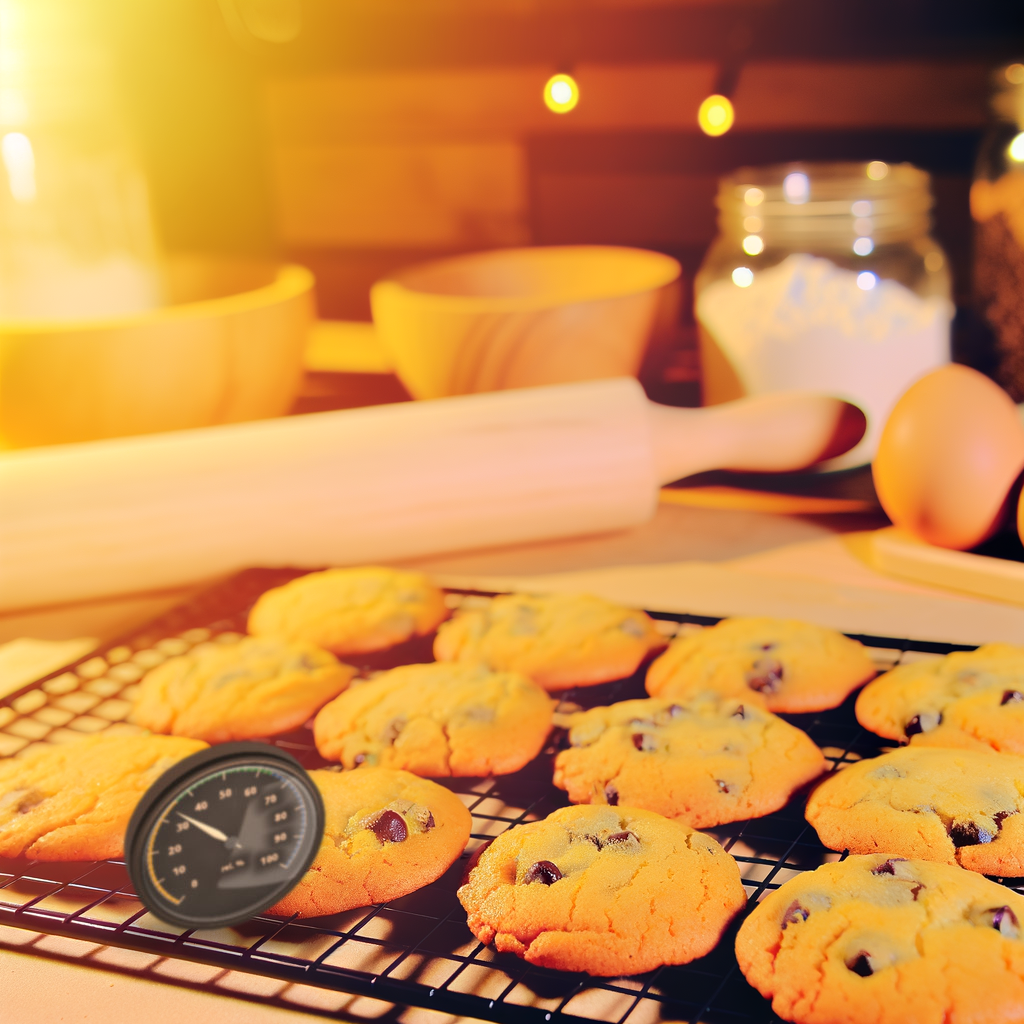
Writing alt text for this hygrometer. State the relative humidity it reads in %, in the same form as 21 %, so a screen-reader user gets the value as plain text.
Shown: 34 %
